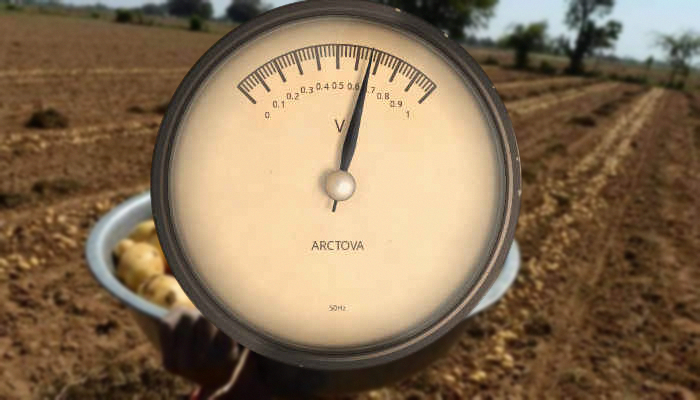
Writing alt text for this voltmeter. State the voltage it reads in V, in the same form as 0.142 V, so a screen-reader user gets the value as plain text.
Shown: 0.66 V
